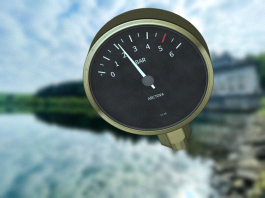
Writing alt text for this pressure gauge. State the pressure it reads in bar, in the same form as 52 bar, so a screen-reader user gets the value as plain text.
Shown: 2.25 bar
